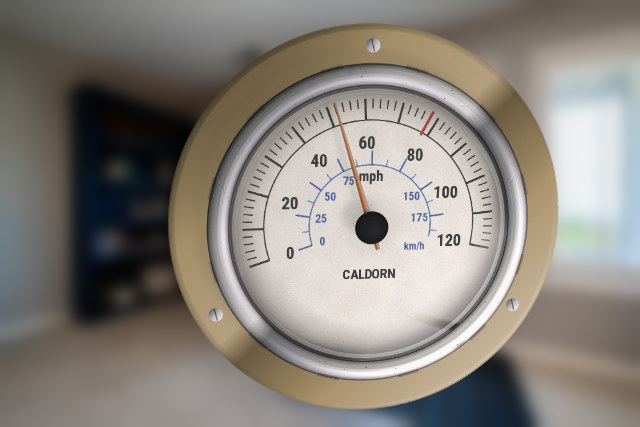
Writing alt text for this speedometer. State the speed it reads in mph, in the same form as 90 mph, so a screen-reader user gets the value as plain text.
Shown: 52 mph
